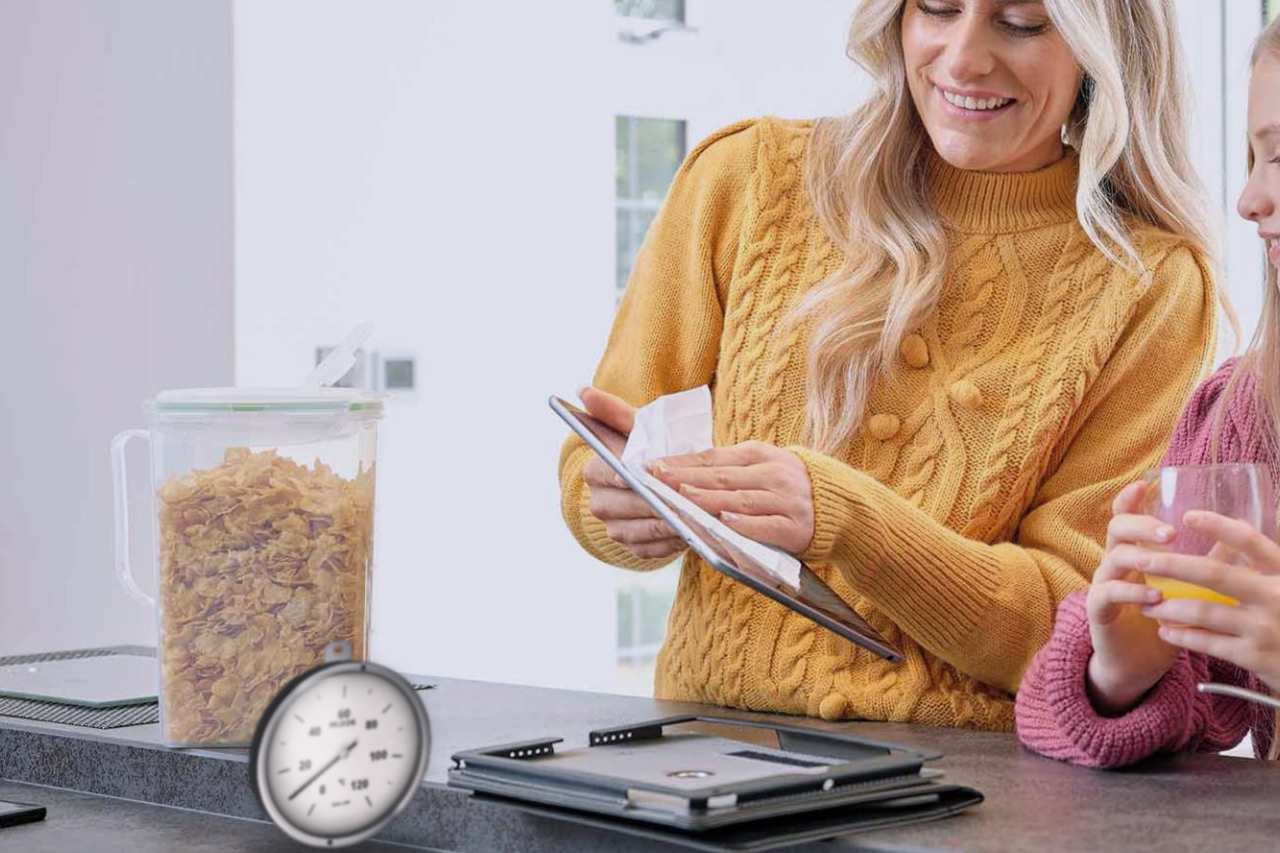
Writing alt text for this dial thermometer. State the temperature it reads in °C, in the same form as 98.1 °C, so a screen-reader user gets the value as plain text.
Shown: 10 °C
